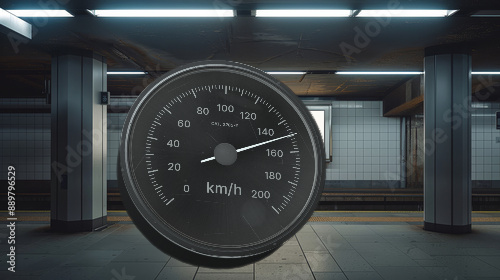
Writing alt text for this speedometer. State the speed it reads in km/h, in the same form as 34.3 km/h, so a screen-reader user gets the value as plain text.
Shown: 150 km/h
